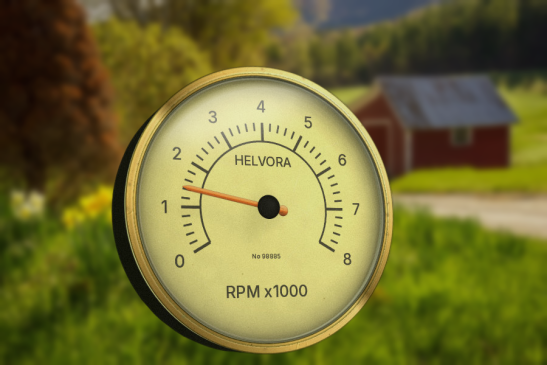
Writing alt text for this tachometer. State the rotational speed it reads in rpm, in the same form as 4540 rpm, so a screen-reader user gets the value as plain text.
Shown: 1400 rpm
